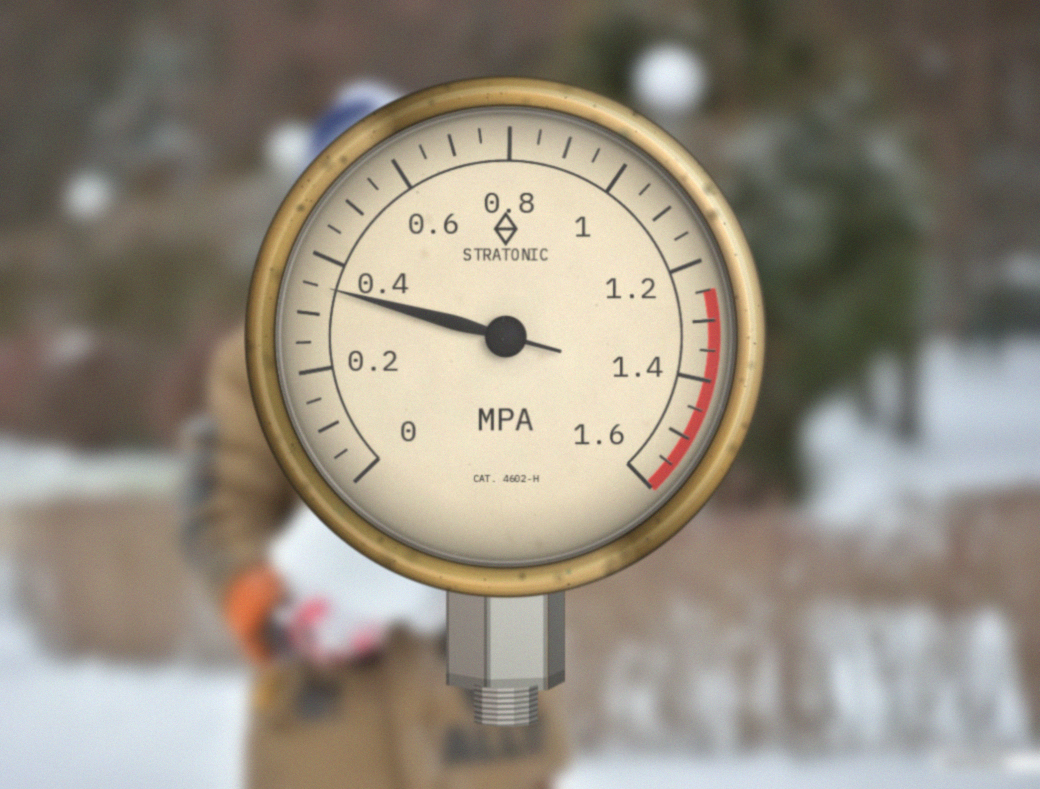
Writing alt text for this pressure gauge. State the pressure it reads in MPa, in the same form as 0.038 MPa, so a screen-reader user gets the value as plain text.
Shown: 0.35 MPa
